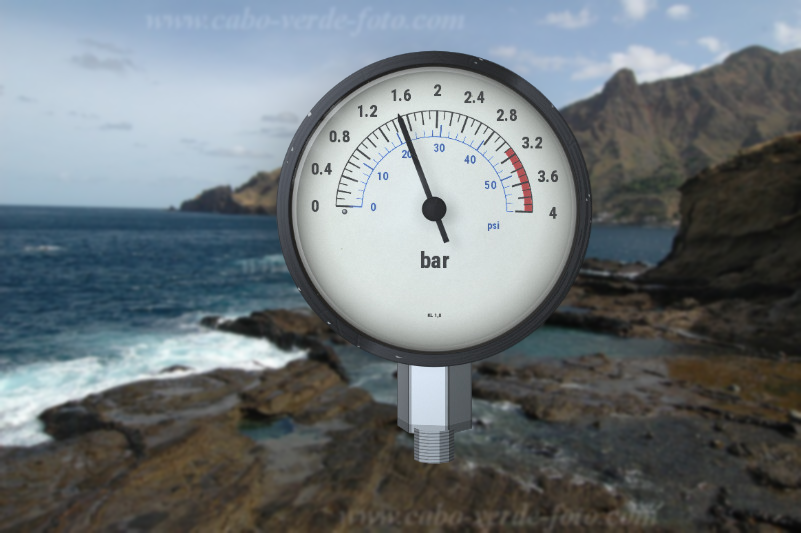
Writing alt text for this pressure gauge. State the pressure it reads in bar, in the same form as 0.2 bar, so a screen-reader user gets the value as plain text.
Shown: 1.5 bar
